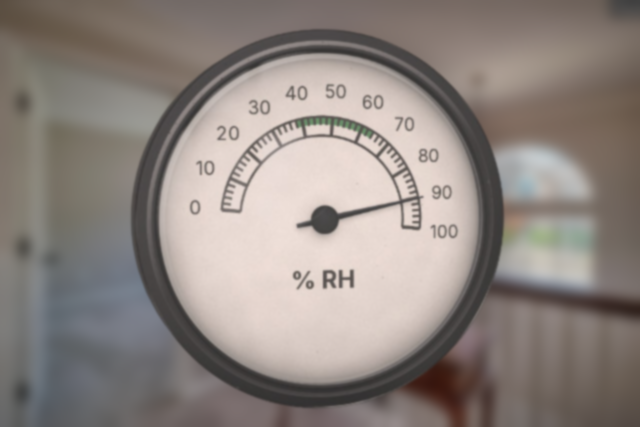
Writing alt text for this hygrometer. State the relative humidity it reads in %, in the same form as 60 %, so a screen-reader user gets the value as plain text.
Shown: 90 %
